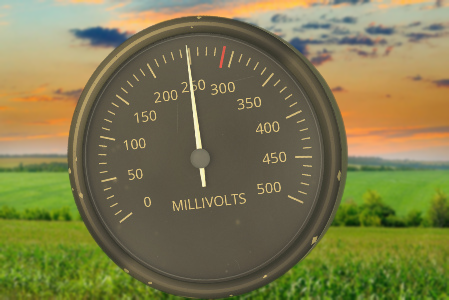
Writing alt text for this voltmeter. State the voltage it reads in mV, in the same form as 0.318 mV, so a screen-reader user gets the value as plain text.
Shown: 250 mV
